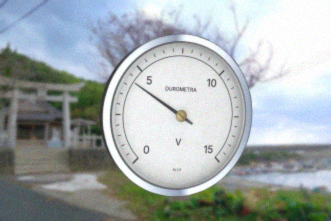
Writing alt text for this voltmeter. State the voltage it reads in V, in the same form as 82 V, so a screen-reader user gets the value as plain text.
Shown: 4.25 V
